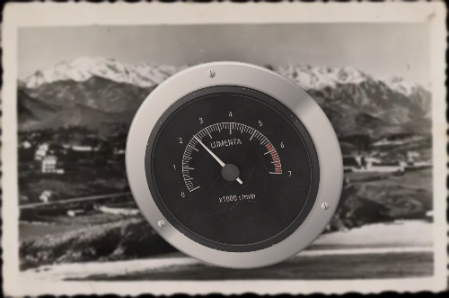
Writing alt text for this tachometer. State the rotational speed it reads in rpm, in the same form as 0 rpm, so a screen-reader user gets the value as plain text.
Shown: 2500 rpm
